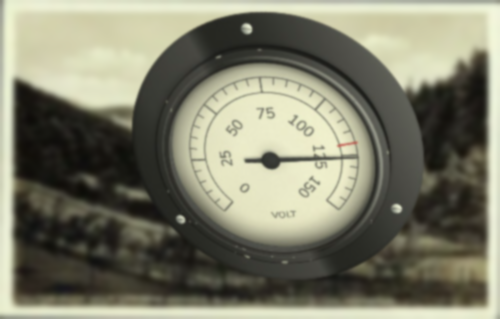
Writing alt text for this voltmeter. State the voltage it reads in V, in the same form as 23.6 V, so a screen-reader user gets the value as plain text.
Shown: 125 V
